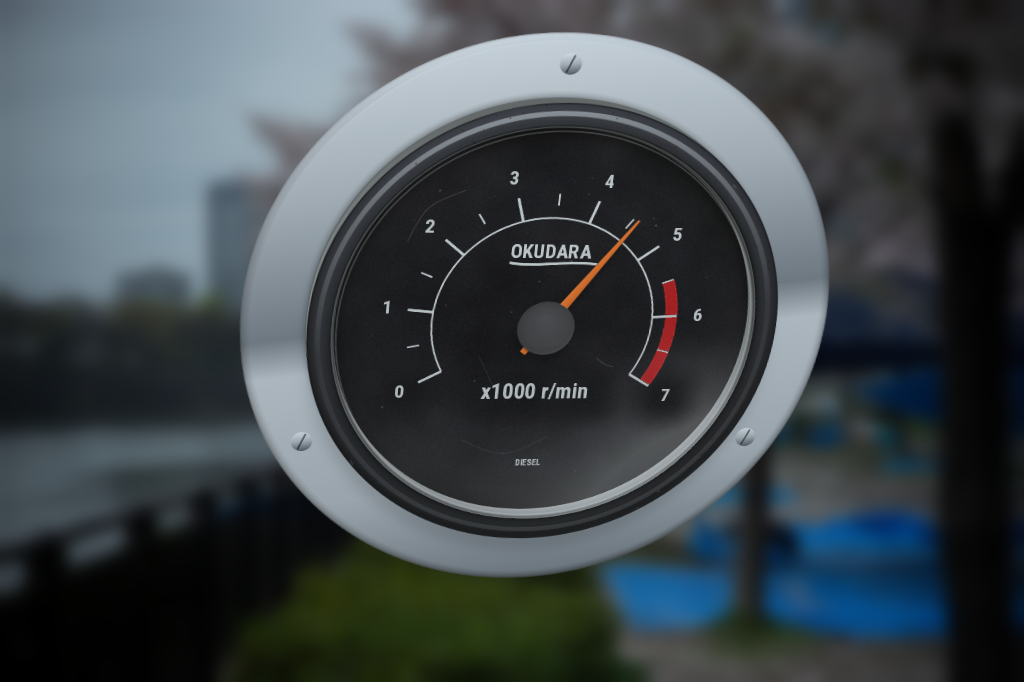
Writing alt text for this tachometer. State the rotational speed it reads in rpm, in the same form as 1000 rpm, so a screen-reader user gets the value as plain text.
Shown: 4500 rpm
